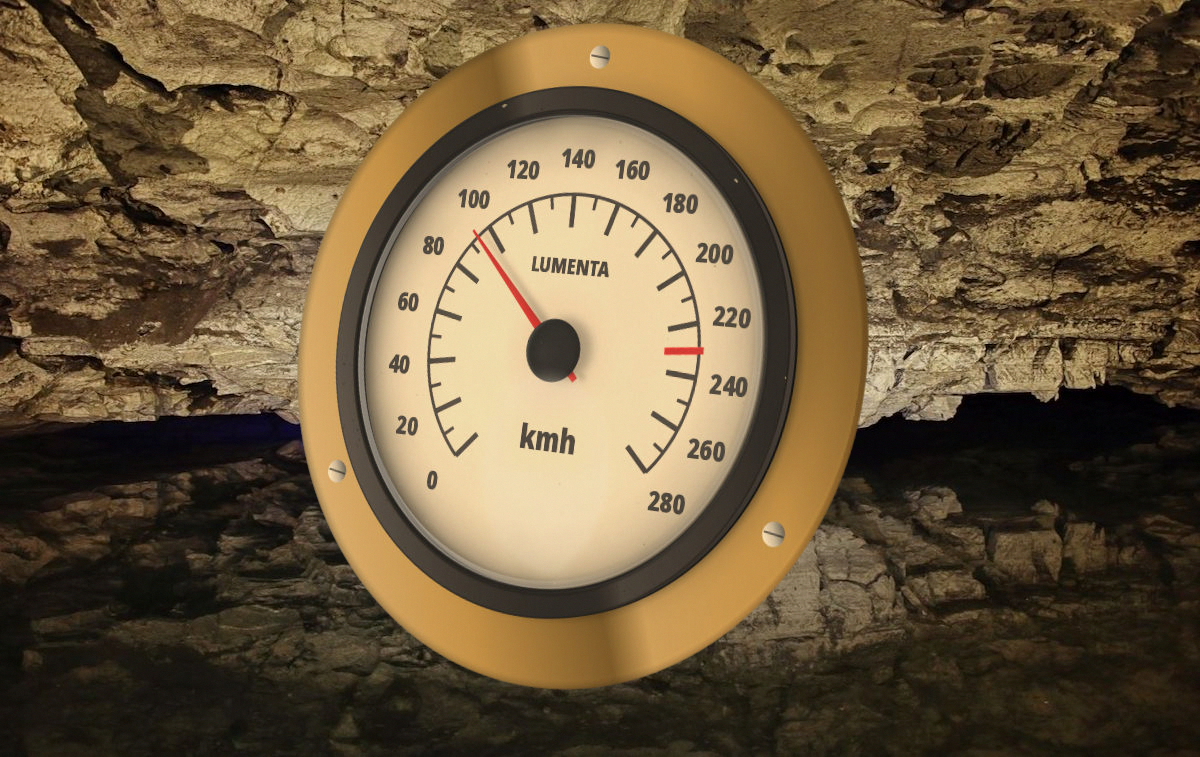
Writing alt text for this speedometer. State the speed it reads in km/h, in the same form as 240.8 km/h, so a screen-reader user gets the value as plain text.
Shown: 95 km/h
